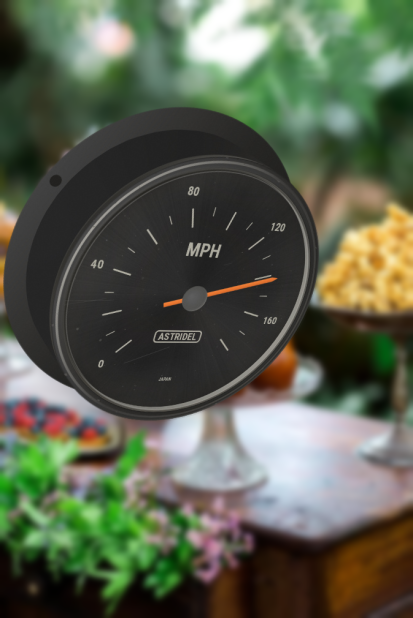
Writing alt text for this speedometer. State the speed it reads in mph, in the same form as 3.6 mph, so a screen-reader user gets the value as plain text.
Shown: 140 mph
